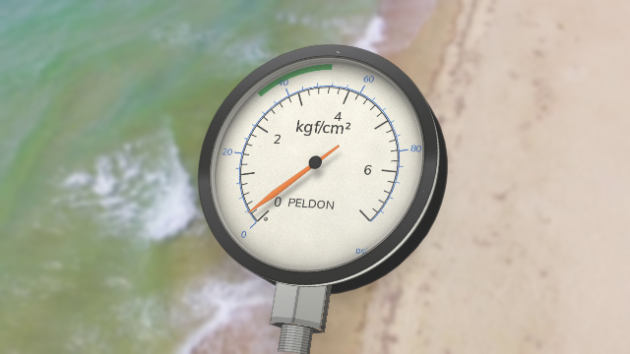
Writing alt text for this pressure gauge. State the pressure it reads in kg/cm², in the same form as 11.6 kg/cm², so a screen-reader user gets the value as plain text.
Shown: 0.2 kg/cm²
